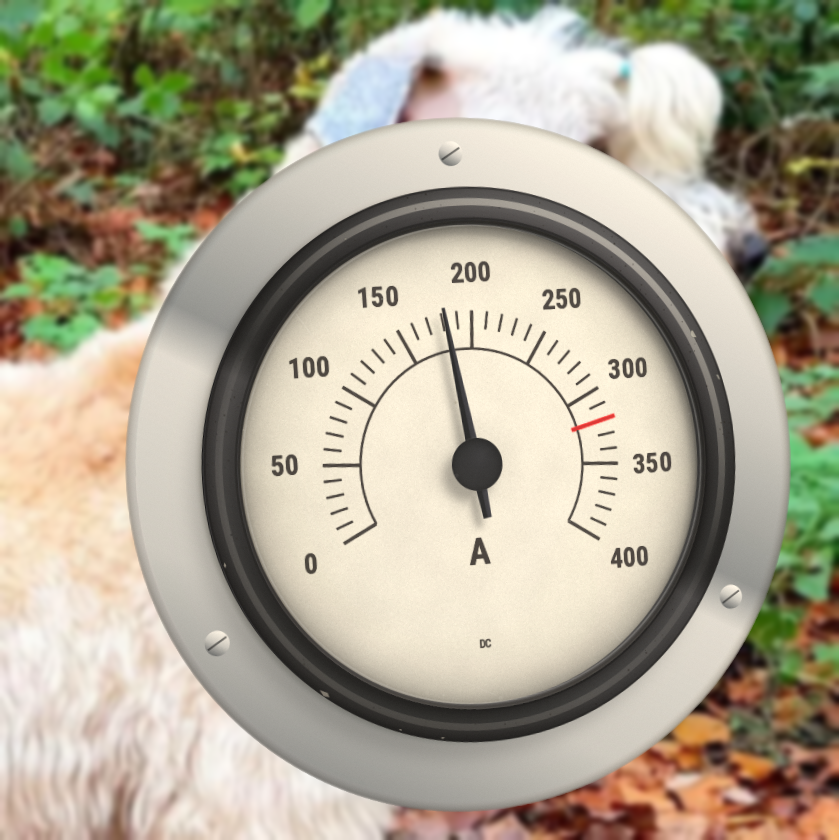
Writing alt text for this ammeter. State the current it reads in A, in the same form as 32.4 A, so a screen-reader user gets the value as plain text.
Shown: 180 A
